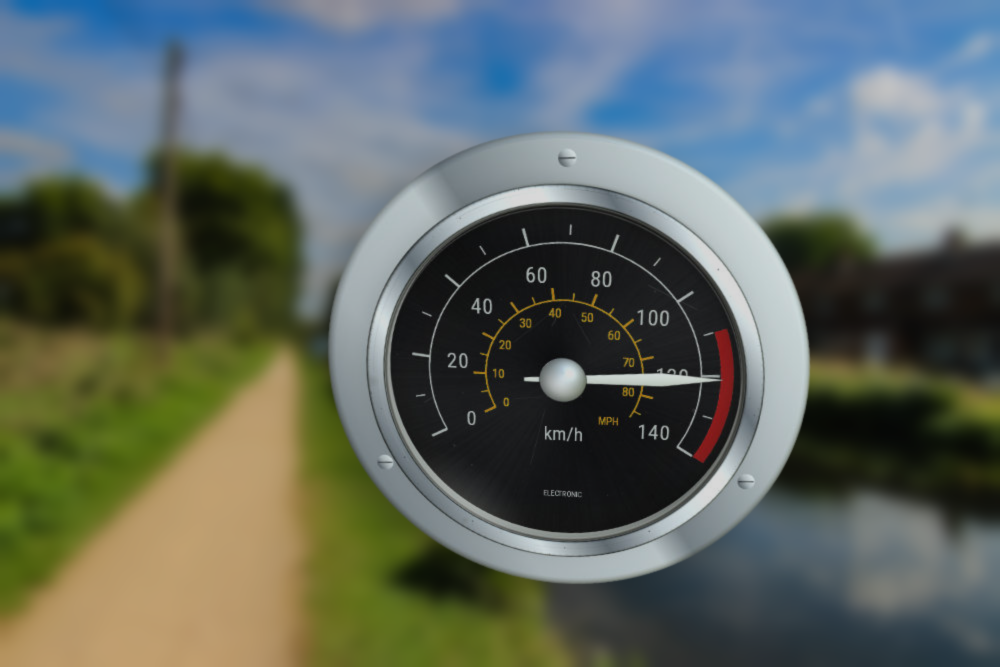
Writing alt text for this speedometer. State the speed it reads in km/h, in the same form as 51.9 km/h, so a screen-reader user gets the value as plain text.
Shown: 120 km/h
